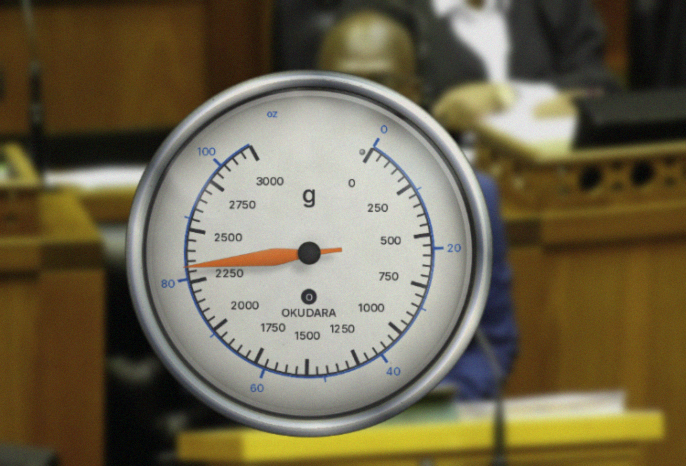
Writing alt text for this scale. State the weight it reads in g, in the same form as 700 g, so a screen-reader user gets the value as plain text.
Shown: 2325 g
